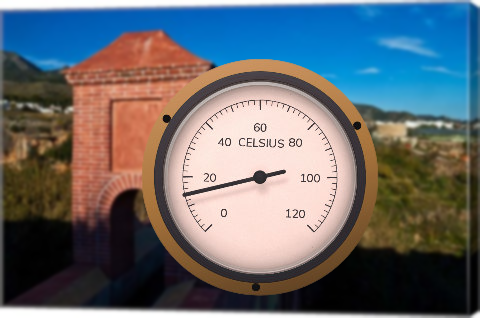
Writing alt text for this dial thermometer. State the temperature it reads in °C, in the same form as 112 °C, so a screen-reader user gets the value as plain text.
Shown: 14 °C
